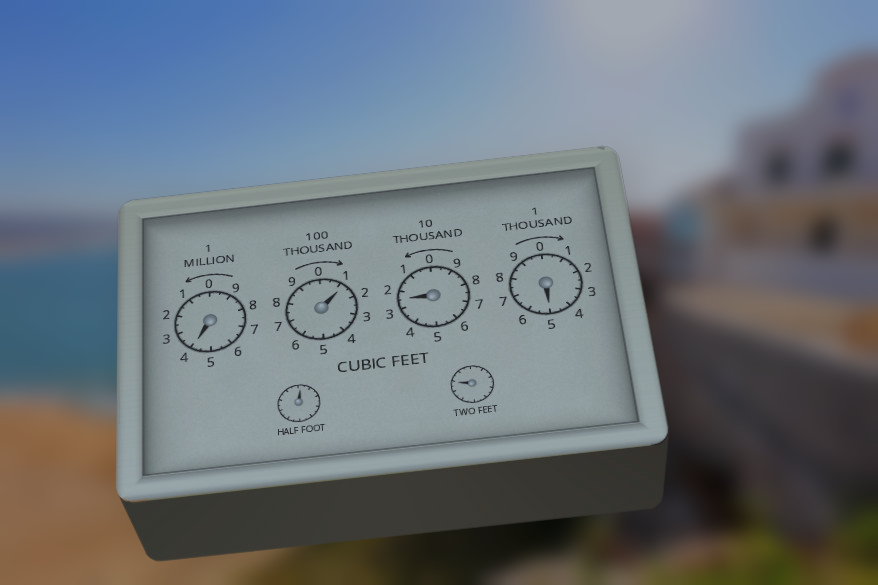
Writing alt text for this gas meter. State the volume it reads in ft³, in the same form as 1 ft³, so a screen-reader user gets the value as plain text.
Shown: 412500 ft³
